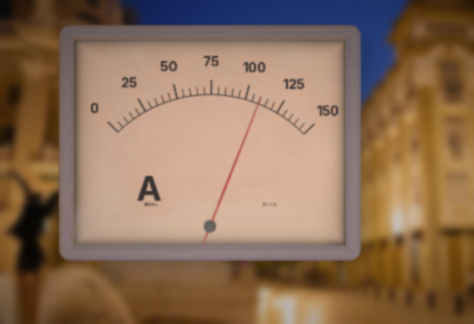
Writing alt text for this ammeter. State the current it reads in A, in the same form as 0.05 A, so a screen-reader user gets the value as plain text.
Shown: 110 A
